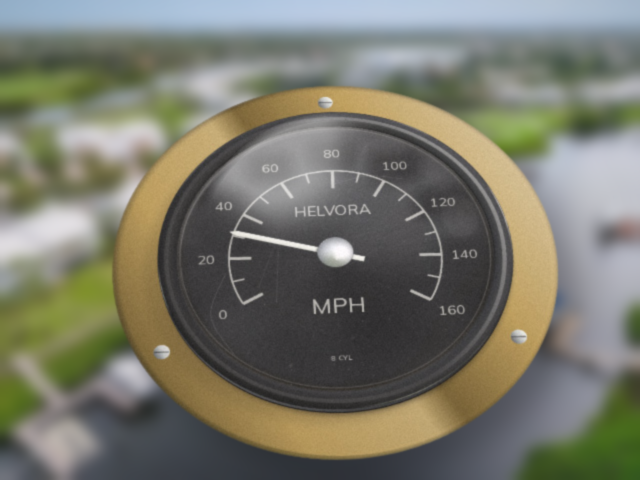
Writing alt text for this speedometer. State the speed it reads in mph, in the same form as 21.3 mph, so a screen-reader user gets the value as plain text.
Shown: 30 mph
